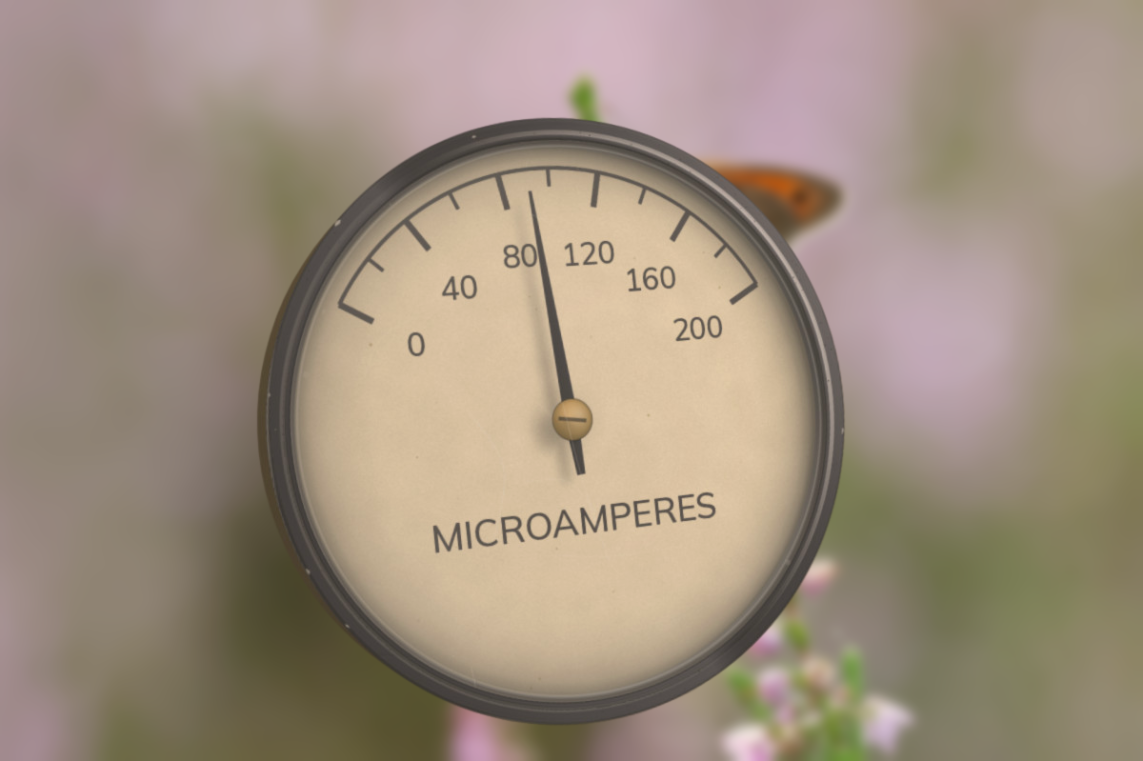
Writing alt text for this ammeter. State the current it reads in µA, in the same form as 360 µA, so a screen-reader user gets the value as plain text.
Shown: 90 µA
